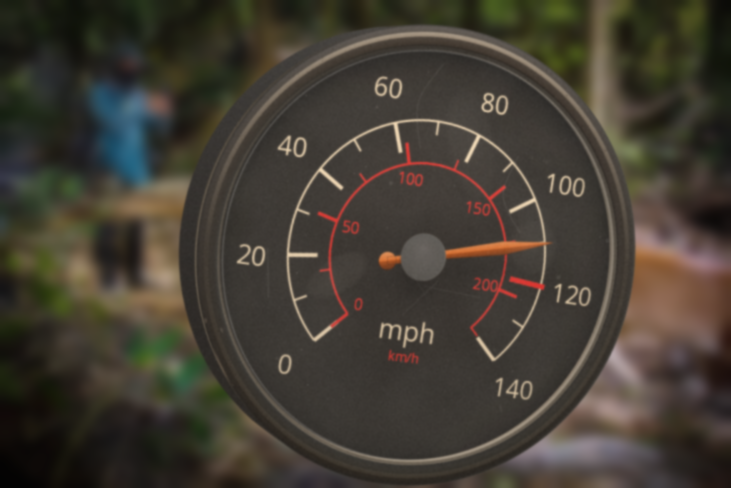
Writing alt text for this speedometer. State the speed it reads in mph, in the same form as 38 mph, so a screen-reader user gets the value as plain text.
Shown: 110 mph
